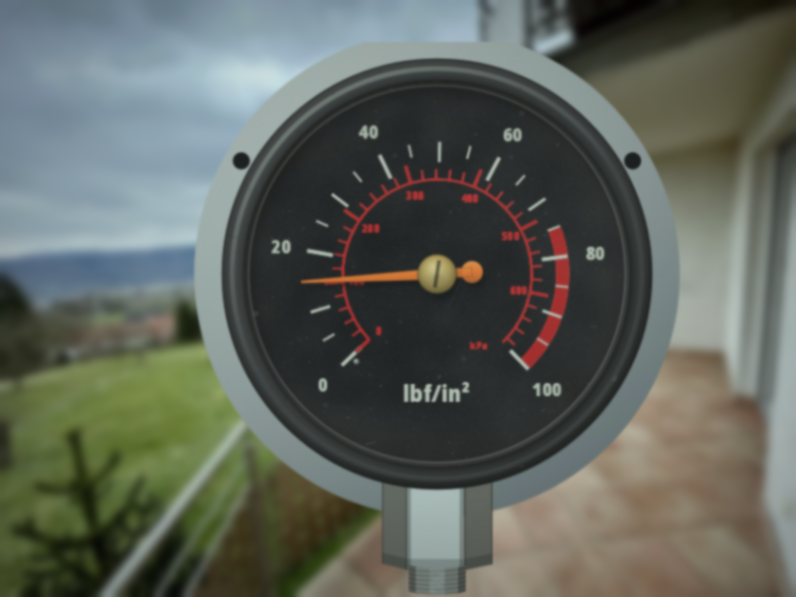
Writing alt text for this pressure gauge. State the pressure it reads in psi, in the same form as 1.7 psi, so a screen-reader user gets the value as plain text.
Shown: 15 psi
